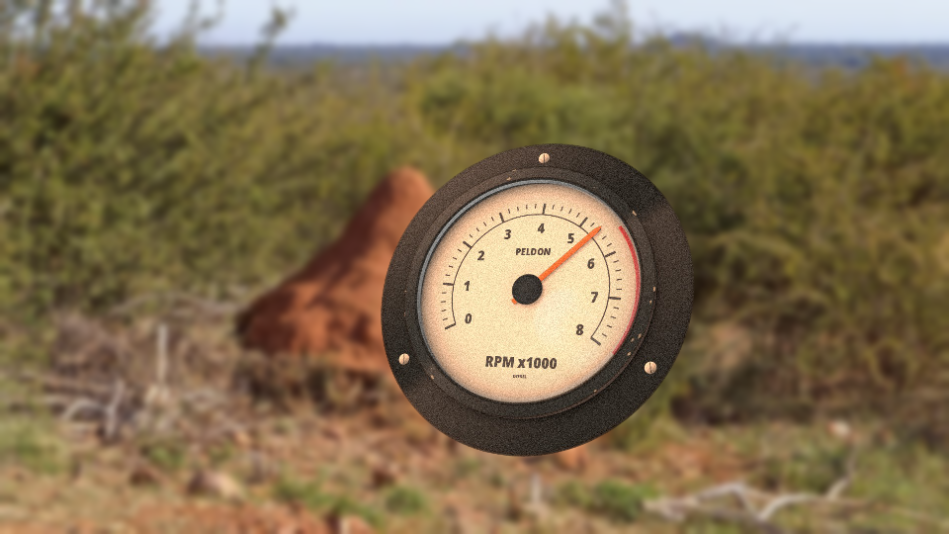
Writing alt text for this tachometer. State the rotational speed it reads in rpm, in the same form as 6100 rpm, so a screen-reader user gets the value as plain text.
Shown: 5400 rpm
